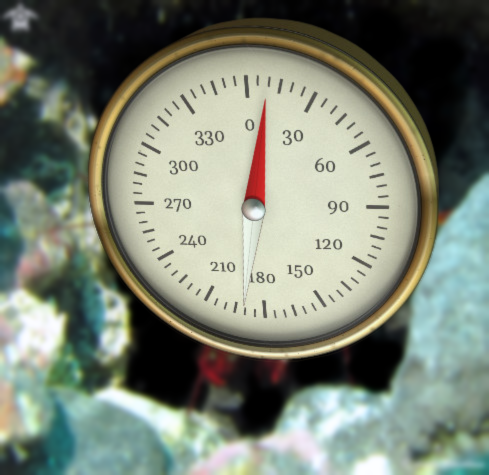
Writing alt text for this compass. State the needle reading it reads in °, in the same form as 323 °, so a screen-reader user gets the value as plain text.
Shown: 10 °
